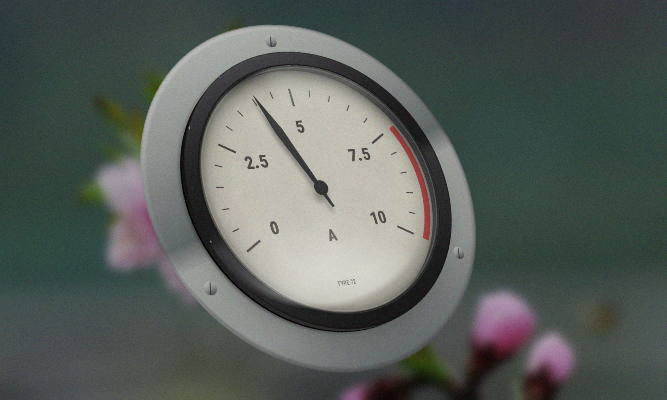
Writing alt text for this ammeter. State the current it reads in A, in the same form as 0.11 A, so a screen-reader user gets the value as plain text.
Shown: 4 A
